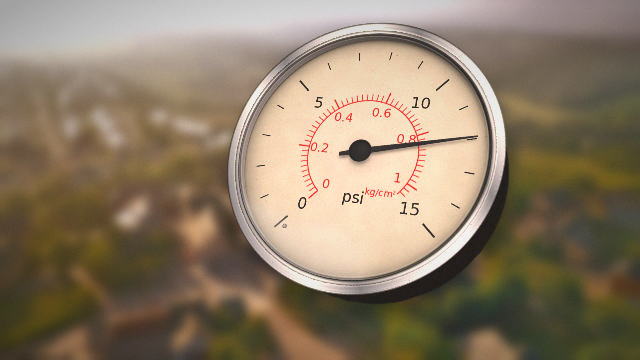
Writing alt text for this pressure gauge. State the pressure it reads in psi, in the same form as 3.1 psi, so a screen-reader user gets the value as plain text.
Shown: 12 psi
